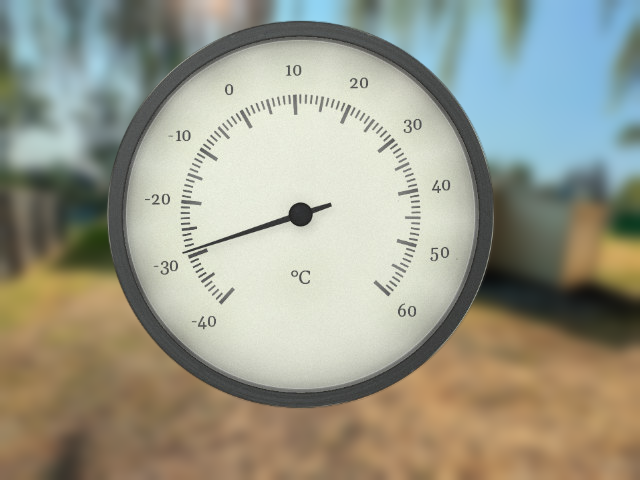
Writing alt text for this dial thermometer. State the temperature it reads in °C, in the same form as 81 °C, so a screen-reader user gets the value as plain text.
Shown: -29 °C
